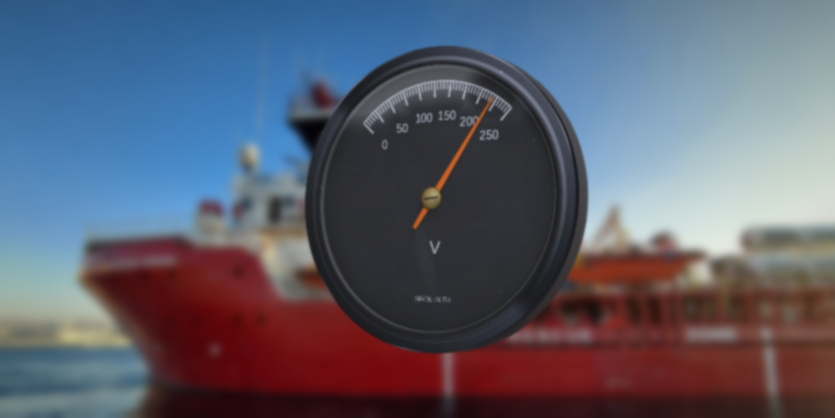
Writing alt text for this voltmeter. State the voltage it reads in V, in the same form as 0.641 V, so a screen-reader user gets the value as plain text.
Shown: 225 V
